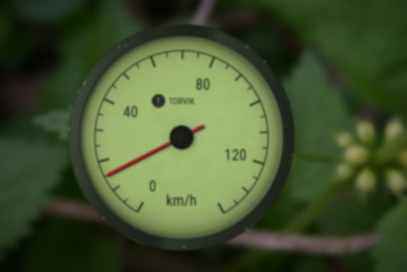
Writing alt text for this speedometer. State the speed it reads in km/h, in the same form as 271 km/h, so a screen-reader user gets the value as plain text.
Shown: 15 km/h
